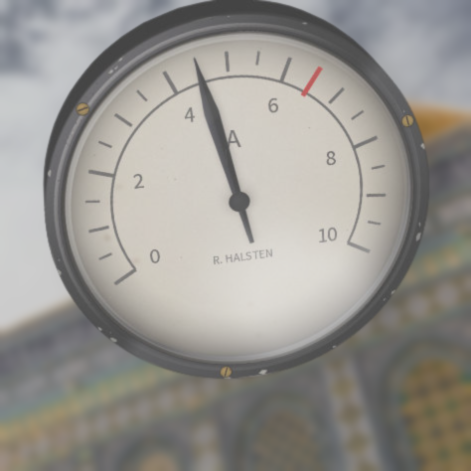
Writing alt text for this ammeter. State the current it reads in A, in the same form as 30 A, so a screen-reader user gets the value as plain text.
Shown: 4.5 A
